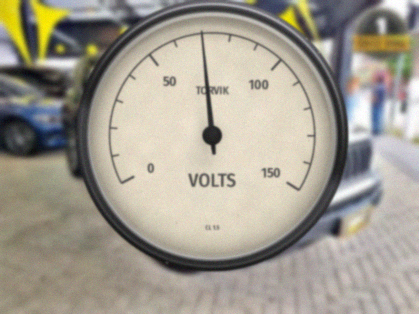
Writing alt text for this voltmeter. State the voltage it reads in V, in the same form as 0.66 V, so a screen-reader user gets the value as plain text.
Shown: 70 V
